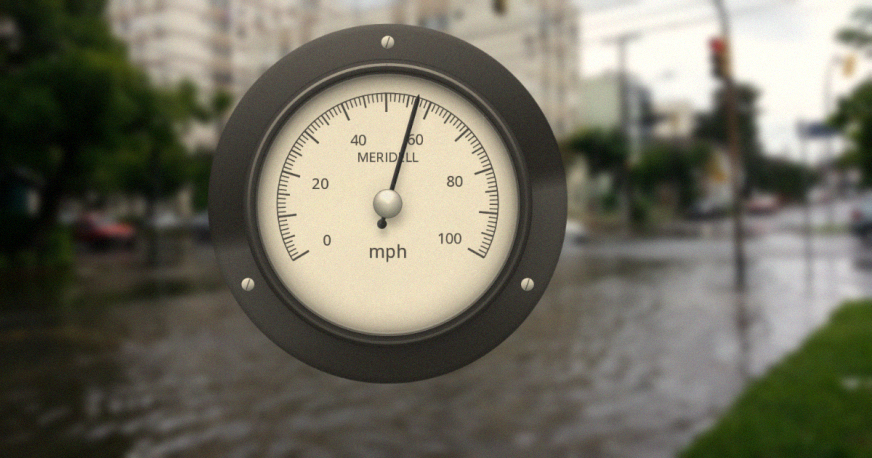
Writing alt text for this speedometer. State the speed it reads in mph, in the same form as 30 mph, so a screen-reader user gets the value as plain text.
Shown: 57 mph
